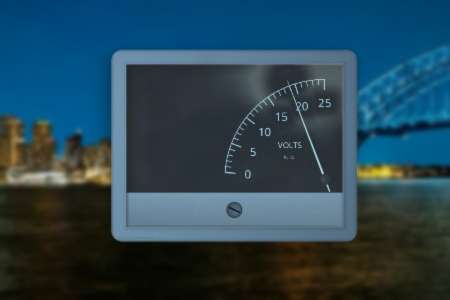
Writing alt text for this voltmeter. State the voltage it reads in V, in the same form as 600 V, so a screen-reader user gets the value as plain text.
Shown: 19 V
